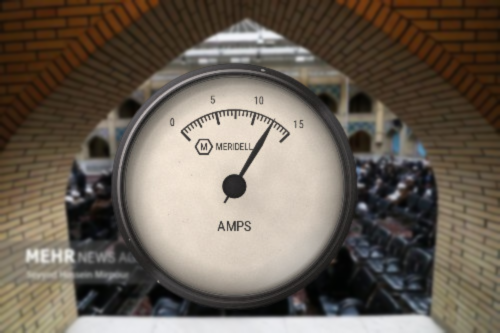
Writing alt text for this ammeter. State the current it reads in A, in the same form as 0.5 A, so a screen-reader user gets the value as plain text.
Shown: 12.5 A
